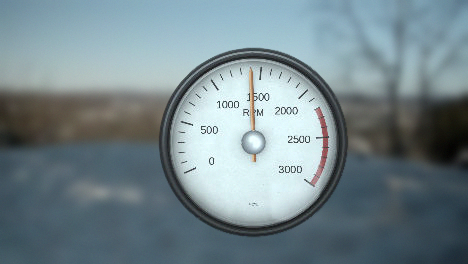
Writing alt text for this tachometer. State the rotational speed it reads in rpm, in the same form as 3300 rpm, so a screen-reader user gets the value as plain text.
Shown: 1400 rpm
